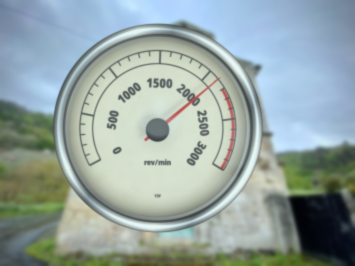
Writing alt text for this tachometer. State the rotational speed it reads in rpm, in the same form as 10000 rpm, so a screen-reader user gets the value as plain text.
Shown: 2100 rpm
